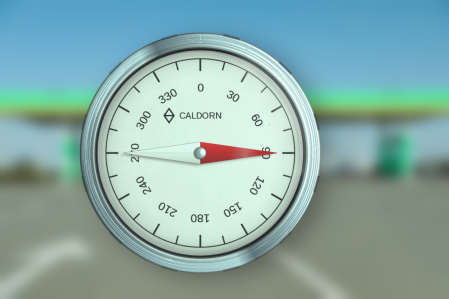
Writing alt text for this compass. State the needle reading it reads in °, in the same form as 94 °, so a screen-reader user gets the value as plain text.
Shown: 90 °
